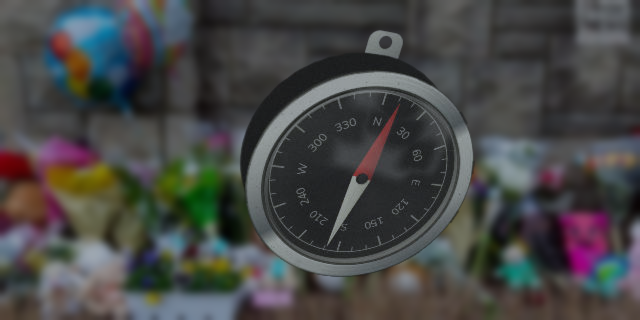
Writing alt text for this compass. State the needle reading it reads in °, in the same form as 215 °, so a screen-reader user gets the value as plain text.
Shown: 10 °
